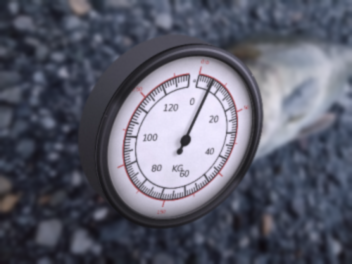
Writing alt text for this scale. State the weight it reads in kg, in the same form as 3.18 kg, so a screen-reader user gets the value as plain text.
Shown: 5 kg
